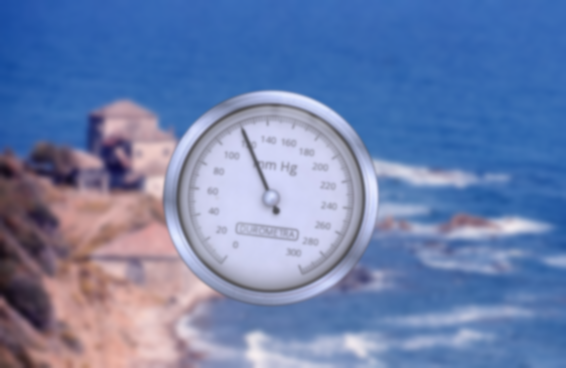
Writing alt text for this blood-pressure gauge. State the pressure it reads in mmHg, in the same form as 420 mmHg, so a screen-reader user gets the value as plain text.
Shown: 120 mmHg
